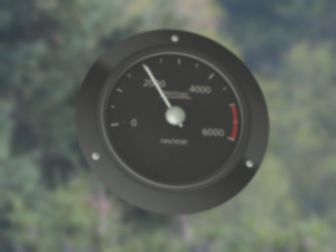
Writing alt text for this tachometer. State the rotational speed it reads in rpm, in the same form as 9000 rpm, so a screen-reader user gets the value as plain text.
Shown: 2000 rpm
